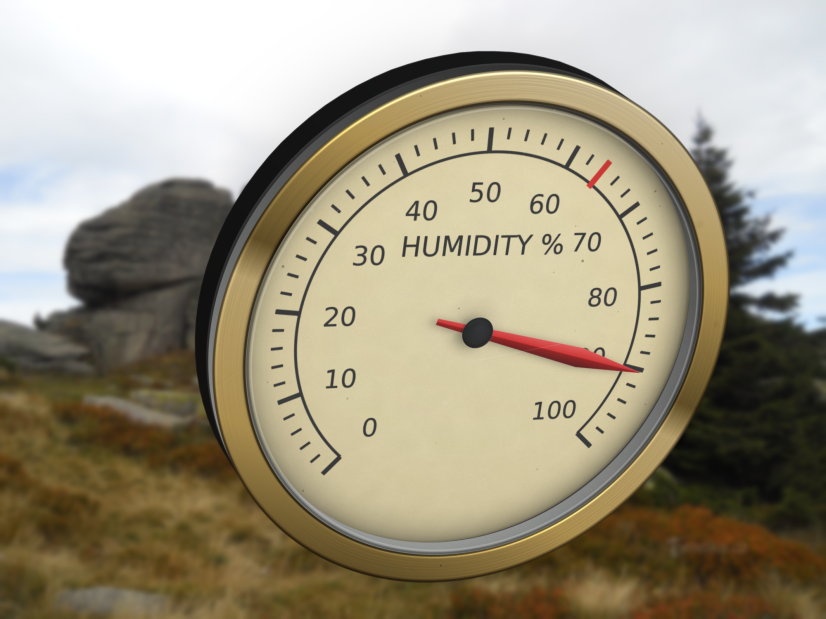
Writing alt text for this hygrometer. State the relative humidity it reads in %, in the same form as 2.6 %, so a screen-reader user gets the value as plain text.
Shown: 90 %
